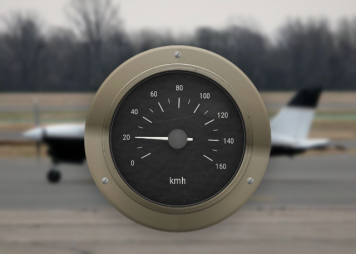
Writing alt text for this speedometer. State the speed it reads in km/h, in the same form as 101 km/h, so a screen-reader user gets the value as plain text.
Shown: 20 km/h
